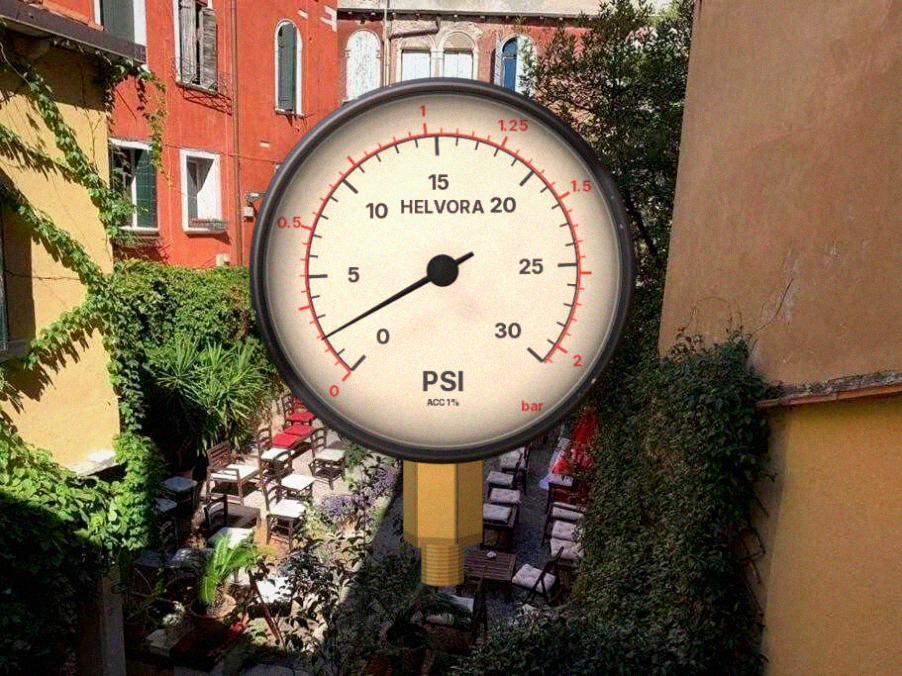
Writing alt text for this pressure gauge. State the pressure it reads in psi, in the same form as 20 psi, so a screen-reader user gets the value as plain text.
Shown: 2 psi
